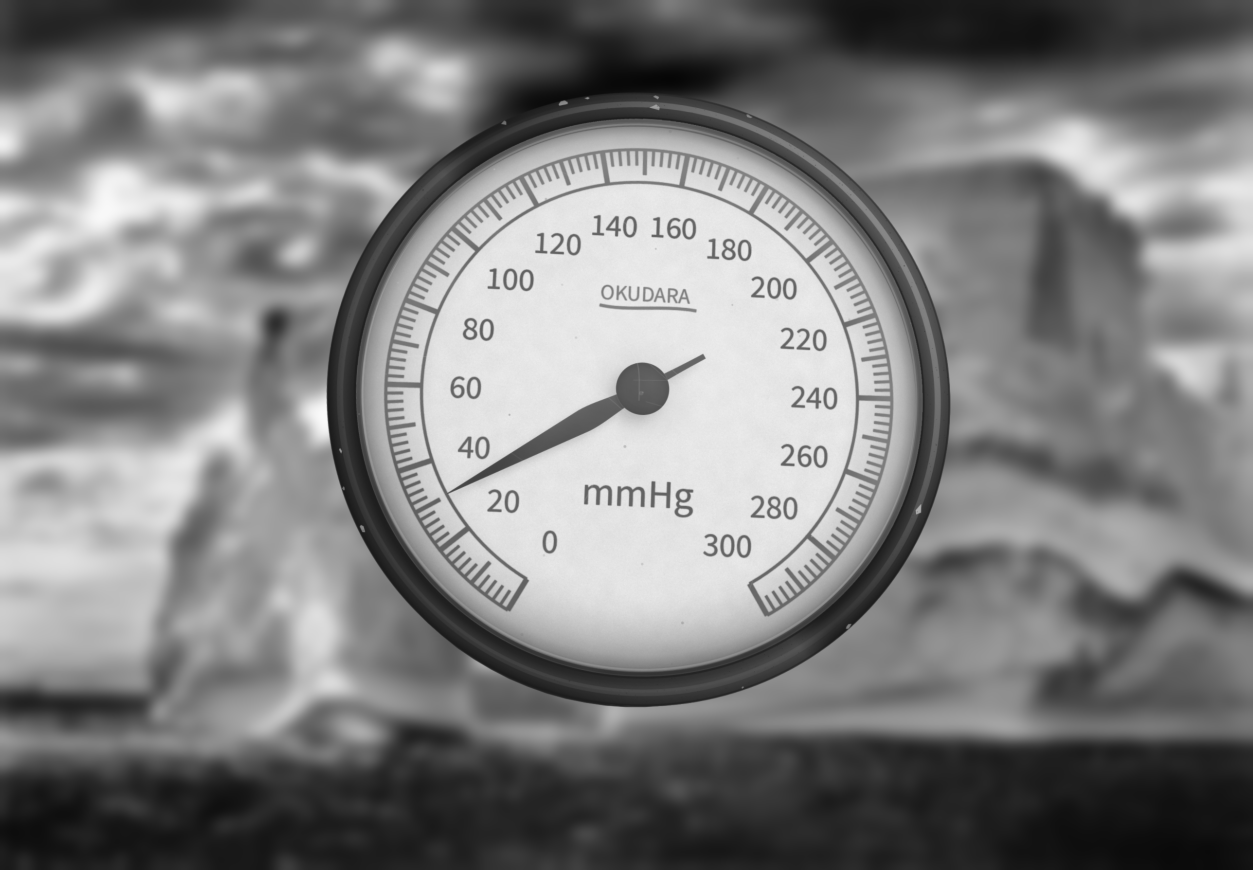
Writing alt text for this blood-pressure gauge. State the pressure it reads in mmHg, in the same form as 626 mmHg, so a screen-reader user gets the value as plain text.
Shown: 30 mmHg
